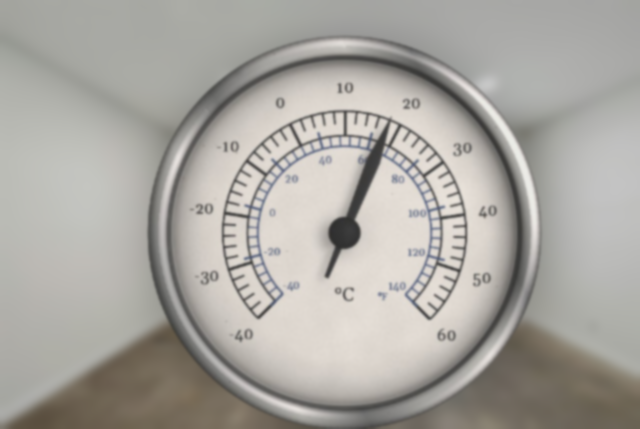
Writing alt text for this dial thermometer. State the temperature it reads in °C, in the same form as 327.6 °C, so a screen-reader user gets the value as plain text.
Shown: 18 °C
